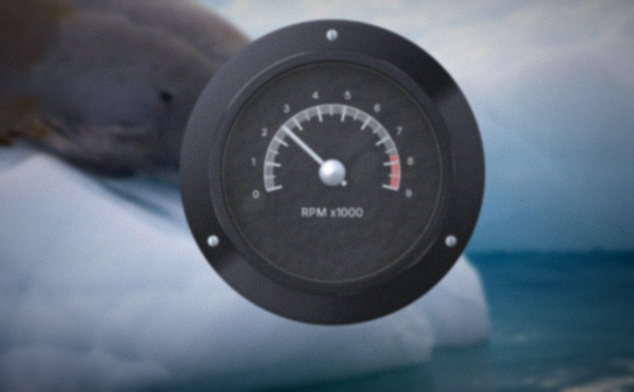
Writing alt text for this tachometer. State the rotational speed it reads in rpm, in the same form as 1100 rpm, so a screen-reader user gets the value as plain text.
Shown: 2500 rpm
